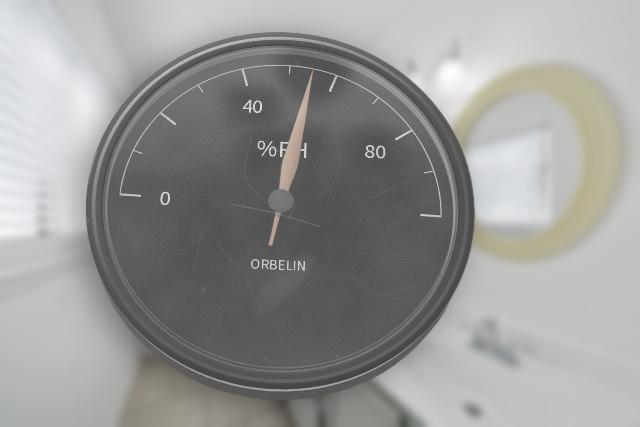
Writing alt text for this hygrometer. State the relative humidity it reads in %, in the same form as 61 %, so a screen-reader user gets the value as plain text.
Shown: 55 %
